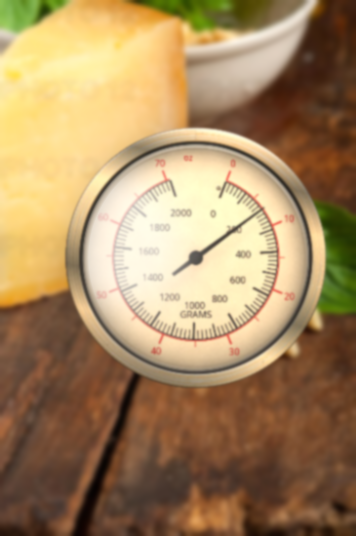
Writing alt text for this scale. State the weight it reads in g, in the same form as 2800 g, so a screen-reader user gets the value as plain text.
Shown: 200 g
